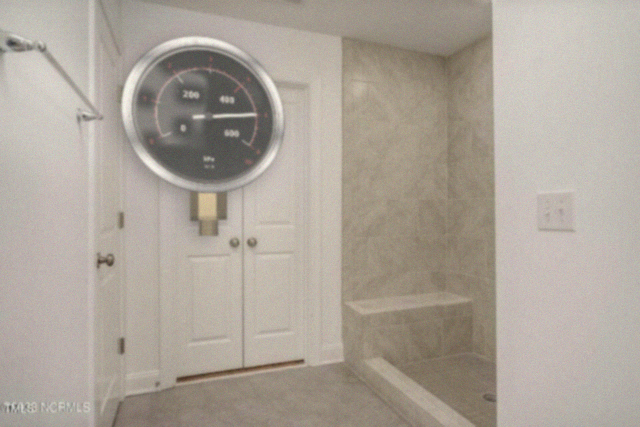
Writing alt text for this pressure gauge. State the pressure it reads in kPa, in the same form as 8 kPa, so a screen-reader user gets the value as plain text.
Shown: 500 kPa
